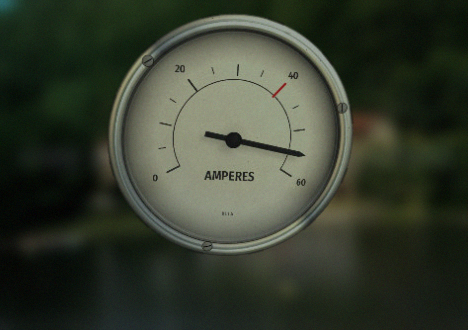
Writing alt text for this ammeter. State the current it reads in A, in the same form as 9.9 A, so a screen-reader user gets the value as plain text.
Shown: 55 A
